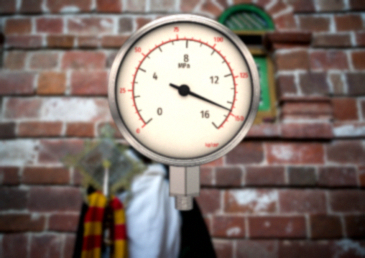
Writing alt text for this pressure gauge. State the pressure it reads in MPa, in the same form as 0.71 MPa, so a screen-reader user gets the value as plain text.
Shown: 14.5 MPa
